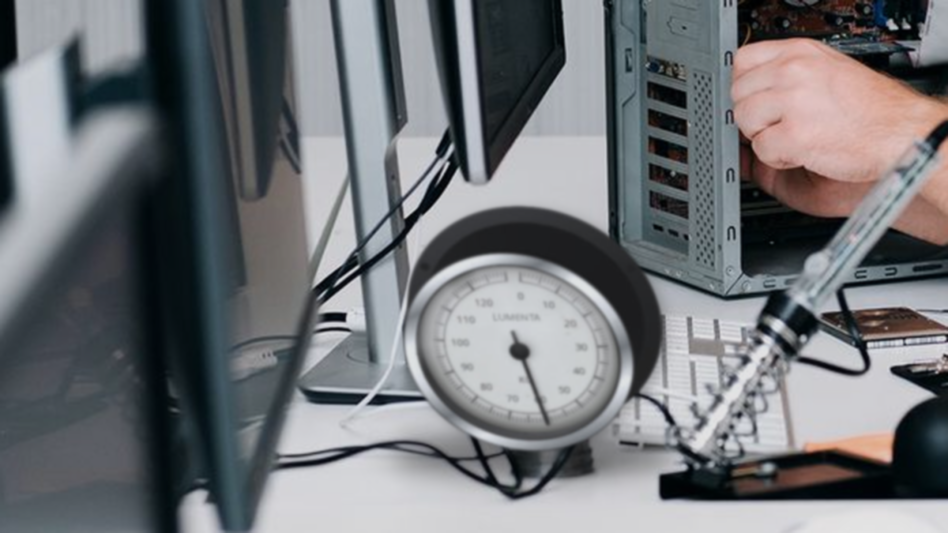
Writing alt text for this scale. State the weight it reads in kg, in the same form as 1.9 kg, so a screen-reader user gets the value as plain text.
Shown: 60 kg
